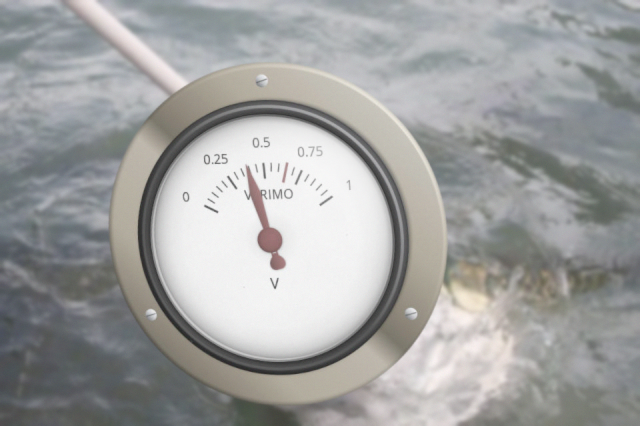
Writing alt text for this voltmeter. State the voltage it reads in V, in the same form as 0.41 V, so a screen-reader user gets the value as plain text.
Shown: 0.4 V
